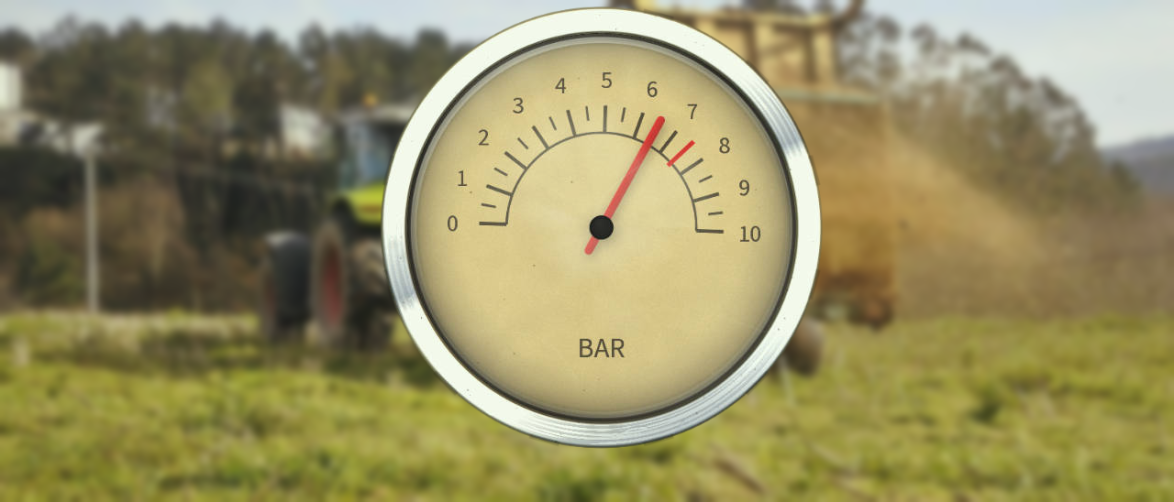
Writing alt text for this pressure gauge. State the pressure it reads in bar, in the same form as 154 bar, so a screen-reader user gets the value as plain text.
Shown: 6.5 bar
